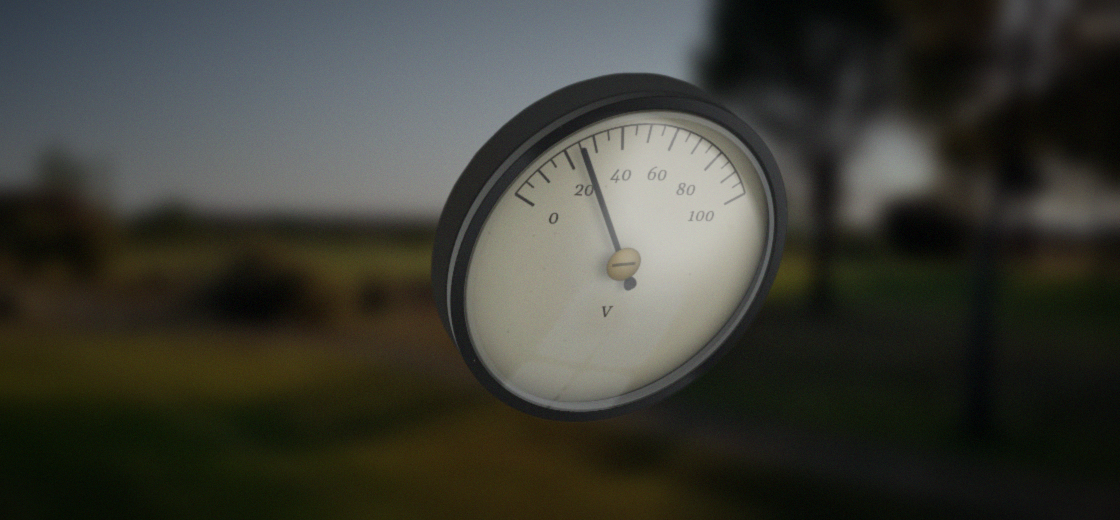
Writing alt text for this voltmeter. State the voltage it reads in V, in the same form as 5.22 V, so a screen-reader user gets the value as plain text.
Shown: 25 V
